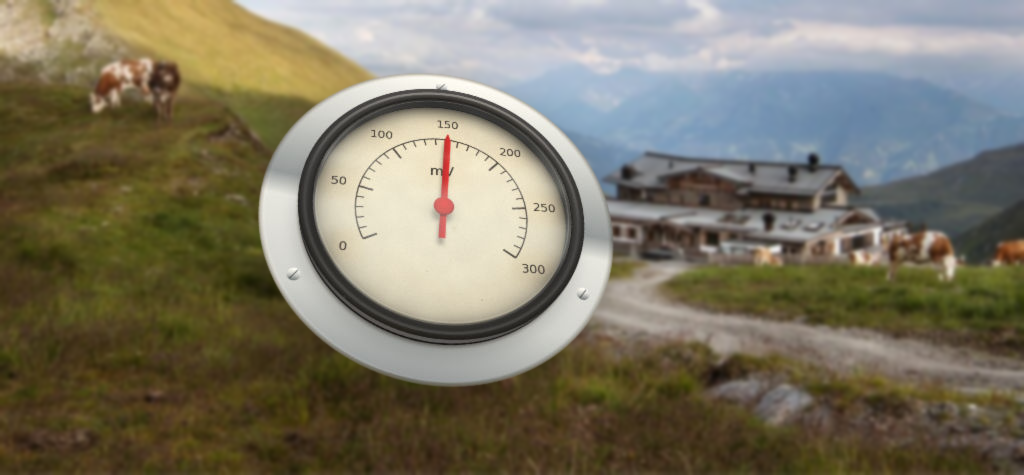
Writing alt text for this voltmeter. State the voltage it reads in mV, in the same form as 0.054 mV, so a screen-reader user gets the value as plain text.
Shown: 150 mV
